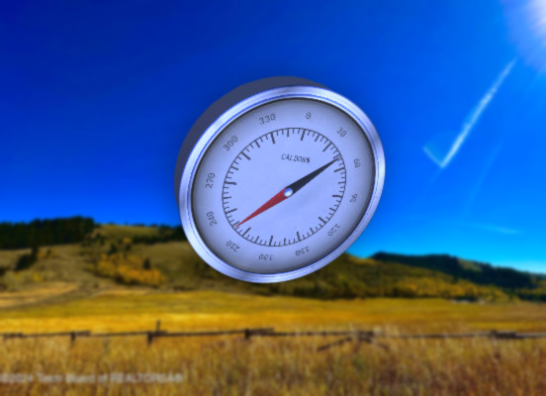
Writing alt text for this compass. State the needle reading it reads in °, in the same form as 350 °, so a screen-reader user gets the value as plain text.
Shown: 225 °
